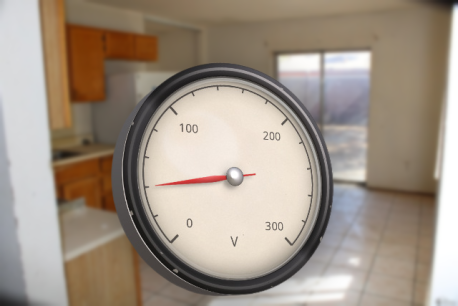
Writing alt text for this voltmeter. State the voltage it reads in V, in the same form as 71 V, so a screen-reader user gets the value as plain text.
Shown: 40 V
